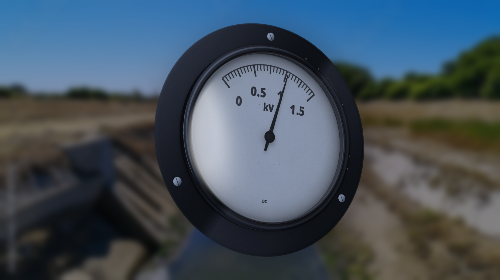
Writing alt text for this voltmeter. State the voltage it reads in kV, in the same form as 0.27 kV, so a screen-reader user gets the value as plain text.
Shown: 1 kV
